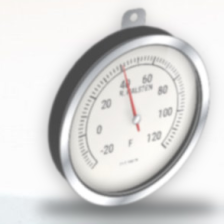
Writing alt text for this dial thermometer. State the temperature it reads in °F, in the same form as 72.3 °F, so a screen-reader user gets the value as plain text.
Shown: 40 °F
